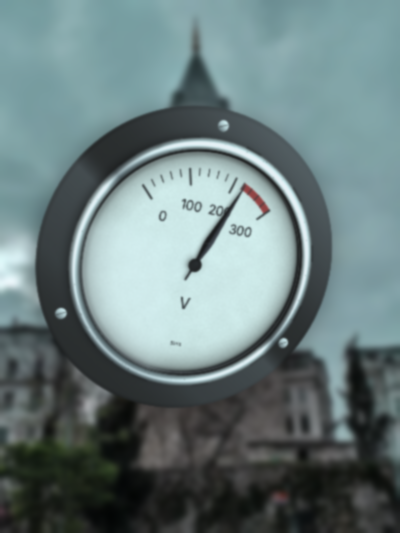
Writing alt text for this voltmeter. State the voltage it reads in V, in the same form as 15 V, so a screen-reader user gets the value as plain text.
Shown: 220 V
